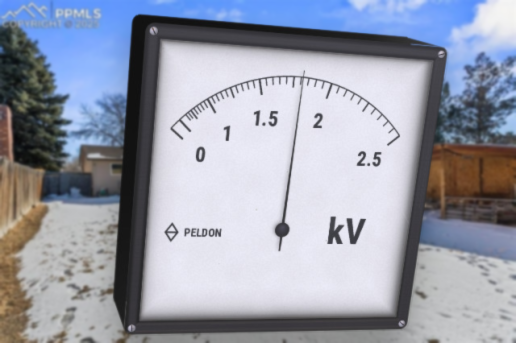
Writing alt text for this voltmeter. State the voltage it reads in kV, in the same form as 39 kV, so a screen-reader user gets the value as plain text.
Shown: 1.8 kV
